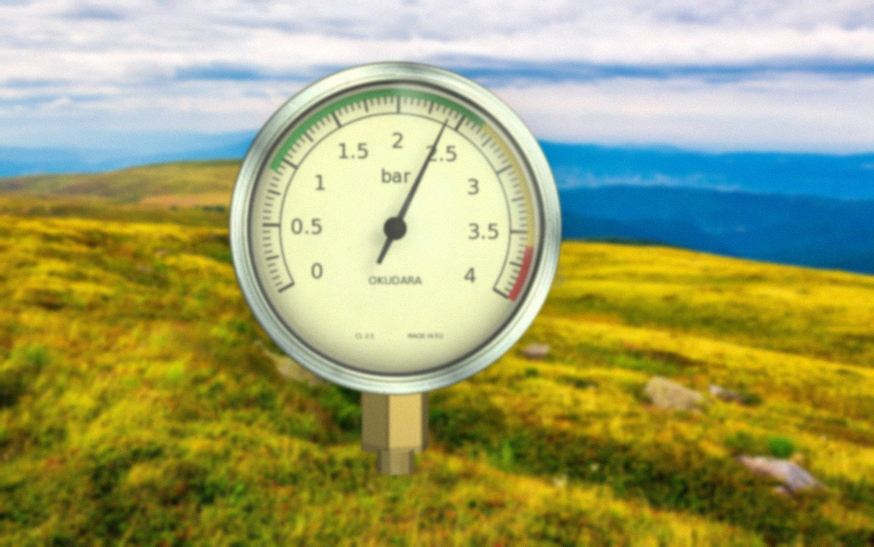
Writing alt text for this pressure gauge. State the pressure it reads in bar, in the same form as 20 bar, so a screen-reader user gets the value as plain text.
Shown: 2.4 bar
